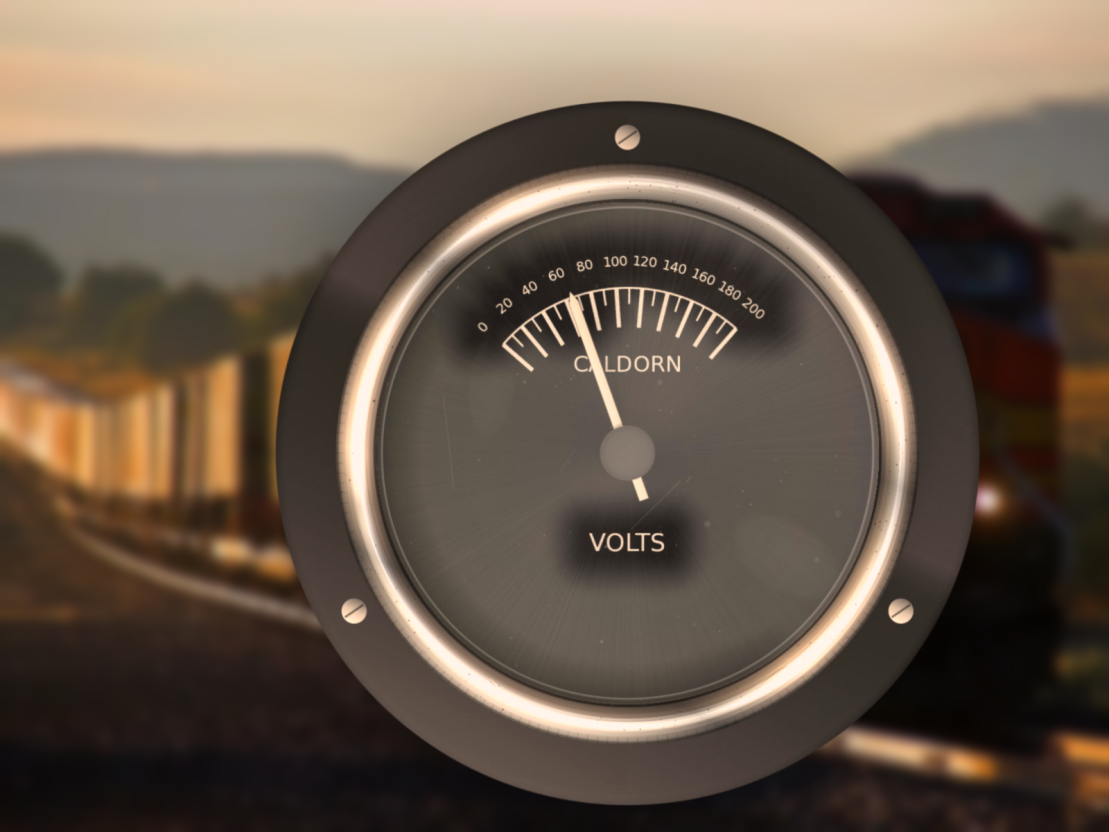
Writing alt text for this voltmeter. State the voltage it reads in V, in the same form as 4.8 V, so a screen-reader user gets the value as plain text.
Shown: 65 V
